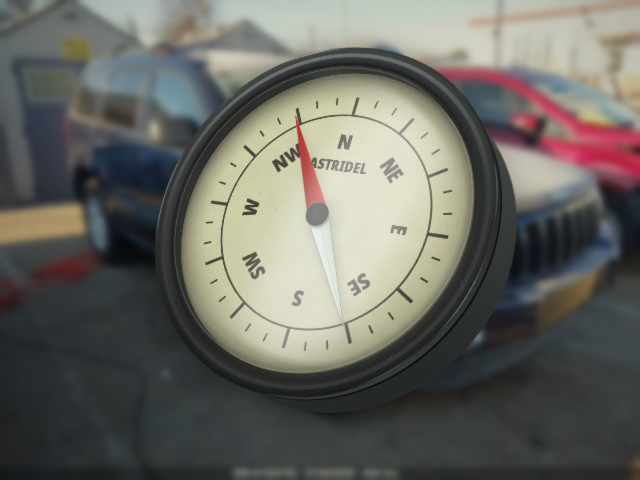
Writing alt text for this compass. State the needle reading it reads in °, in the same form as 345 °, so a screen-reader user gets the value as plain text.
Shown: 330 °
